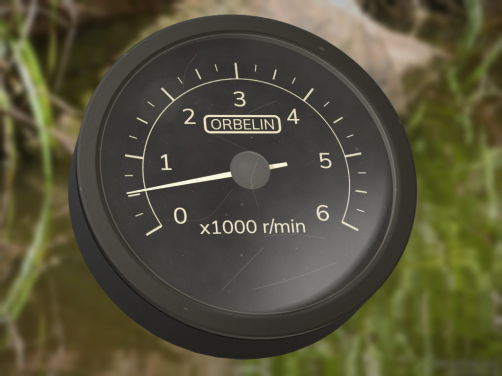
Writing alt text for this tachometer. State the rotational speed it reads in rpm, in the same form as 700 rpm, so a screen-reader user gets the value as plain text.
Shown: 500 rpm
